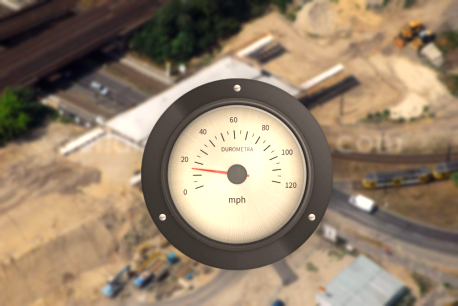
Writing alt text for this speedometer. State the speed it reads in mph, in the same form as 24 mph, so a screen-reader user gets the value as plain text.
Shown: 15 mph
